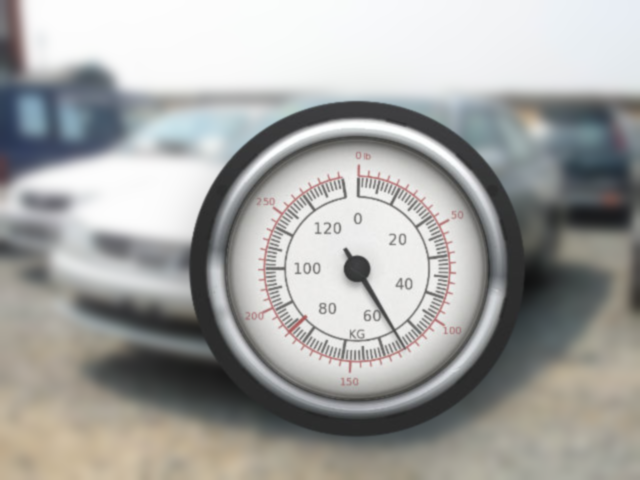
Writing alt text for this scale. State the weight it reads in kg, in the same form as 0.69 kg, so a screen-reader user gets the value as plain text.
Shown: 55 kg
